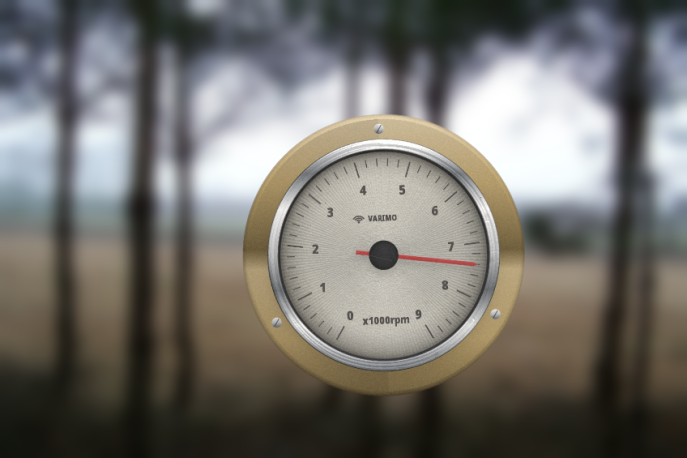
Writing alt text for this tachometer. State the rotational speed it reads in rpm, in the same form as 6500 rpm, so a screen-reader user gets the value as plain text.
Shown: 7400 rpm
